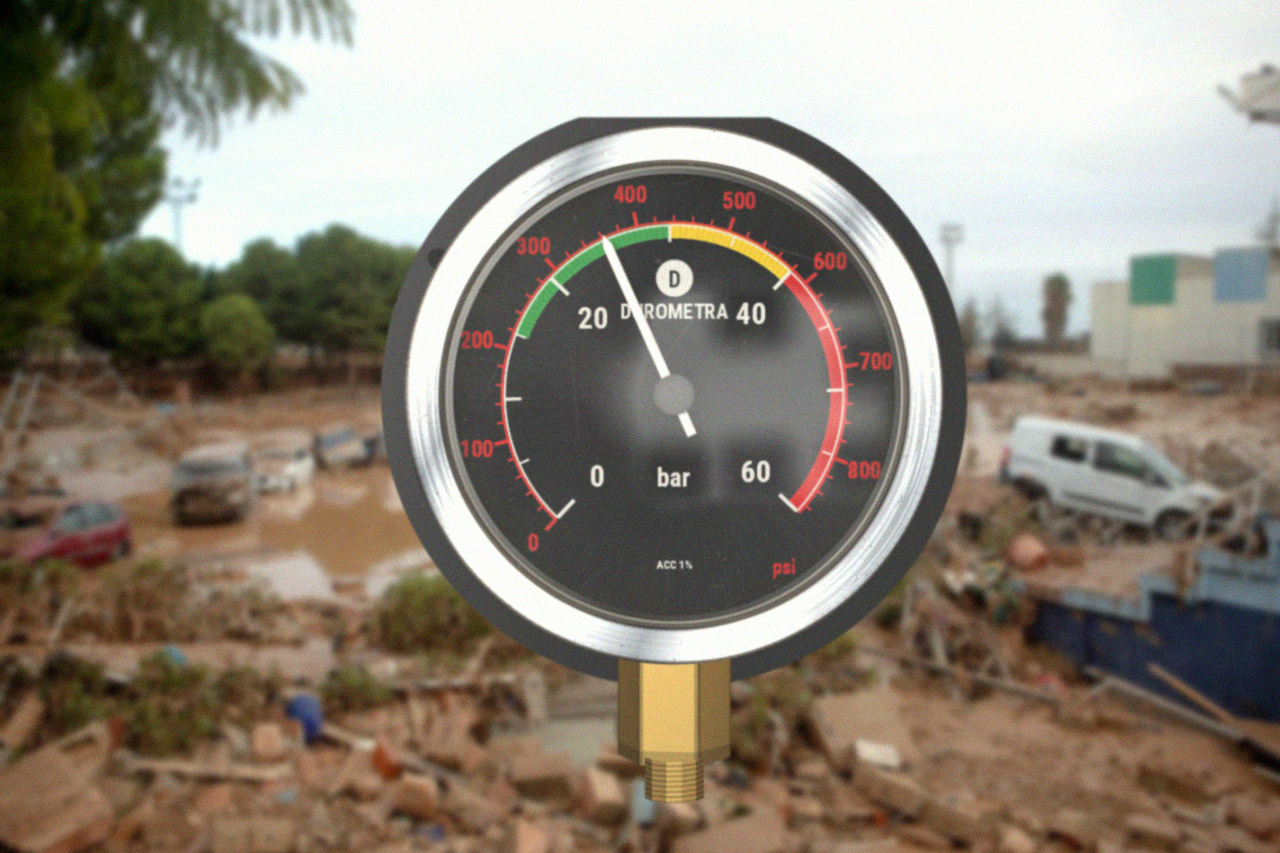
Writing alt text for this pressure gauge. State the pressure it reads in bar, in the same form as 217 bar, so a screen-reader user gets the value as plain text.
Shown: 25 bar
